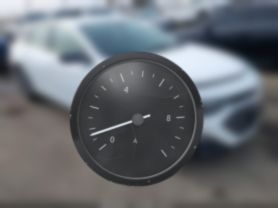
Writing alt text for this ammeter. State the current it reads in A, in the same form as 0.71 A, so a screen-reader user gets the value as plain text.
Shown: 0.75 A
